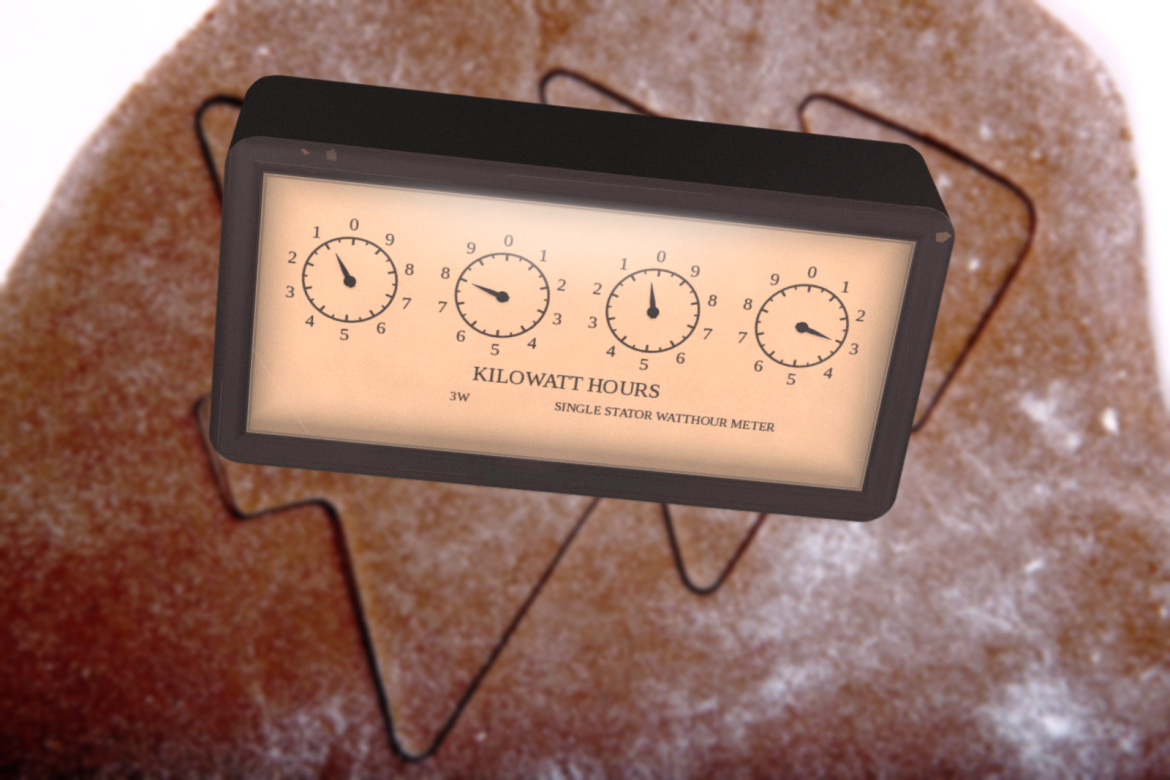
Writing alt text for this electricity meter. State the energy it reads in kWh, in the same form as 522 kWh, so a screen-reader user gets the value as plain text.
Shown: 803 kWh
